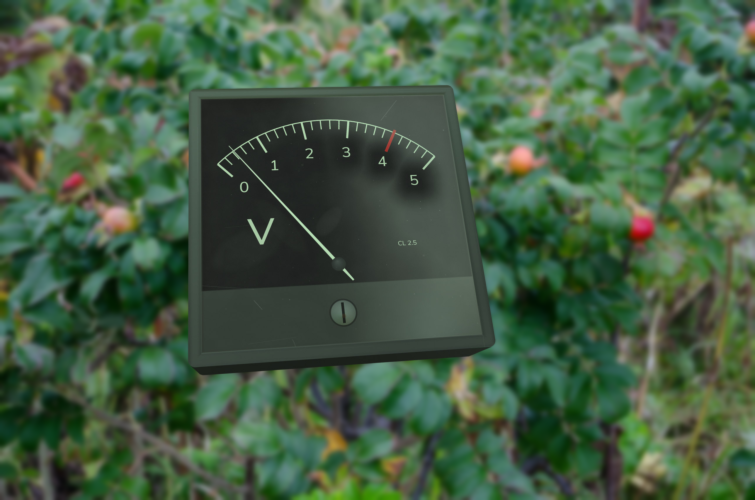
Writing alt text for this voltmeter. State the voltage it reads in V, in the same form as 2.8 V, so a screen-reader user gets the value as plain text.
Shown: 0.4 V
